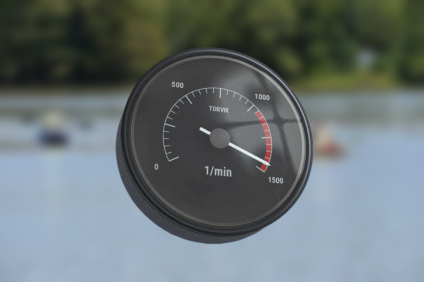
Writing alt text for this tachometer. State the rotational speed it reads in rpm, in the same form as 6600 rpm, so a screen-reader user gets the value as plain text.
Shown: 1450 rpm
